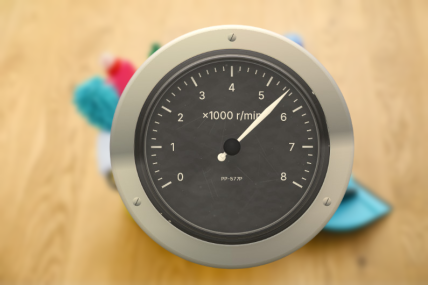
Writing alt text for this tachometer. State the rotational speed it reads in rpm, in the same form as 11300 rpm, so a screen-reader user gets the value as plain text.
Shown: 5500 rpm
